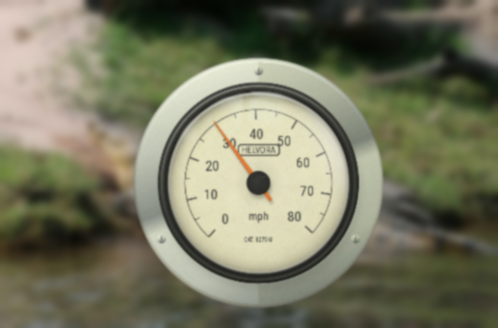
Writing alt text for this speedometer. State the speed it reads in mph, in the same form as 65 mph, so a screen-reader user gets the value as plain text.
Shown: 30 mph
